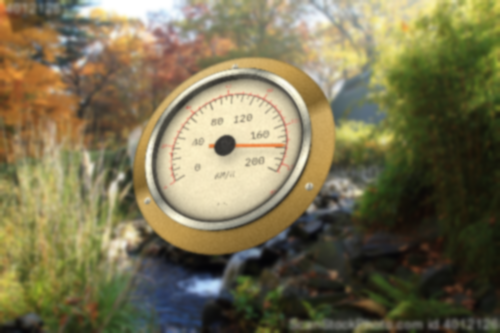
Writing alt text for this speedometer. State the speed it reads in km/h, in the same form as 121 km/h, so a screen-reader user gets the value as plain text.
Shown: 180 km/h
